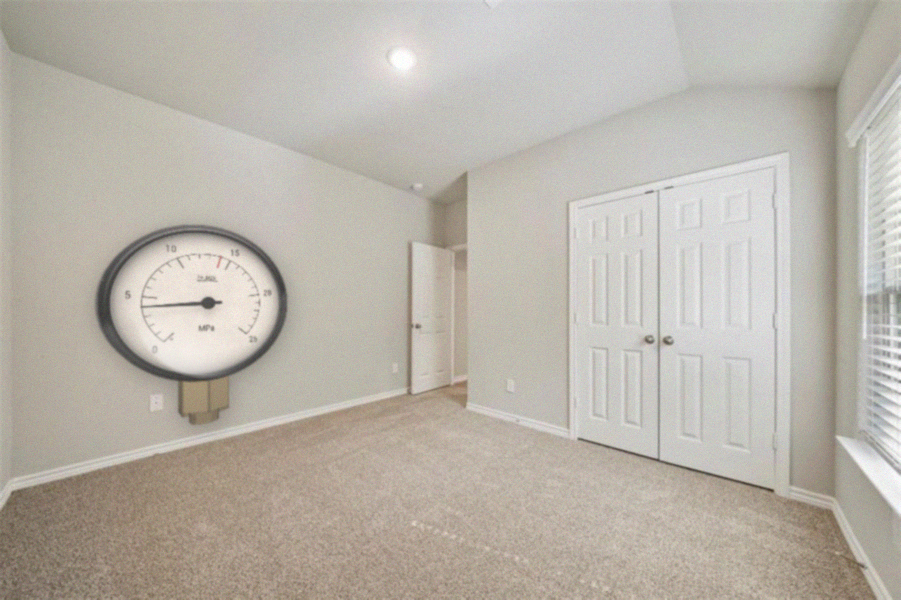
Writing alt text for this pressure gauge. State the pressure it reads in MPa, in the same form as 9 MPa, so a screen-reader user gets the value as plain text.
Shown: 4 MPa
